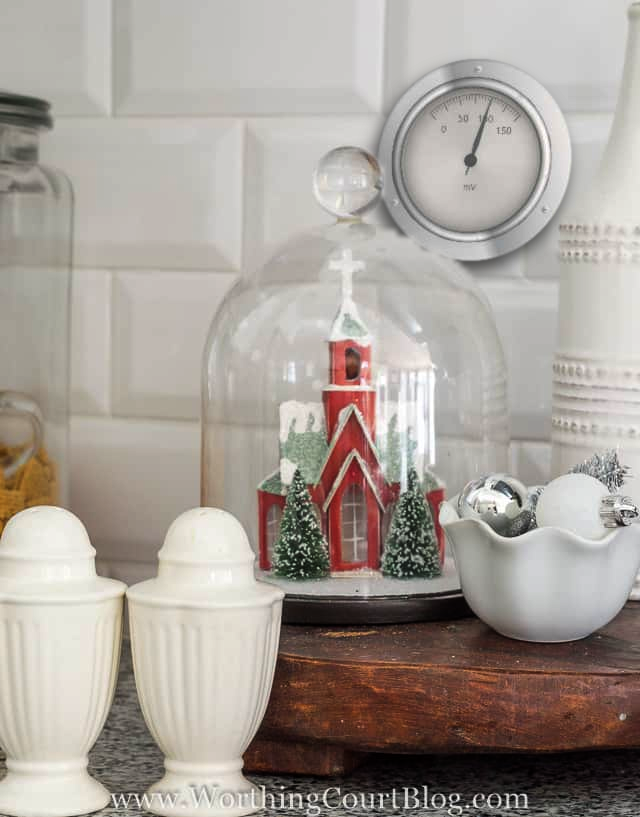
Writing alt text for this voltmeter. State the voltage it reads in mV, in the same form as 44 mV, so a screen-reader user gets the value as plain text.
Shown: 100 mV
